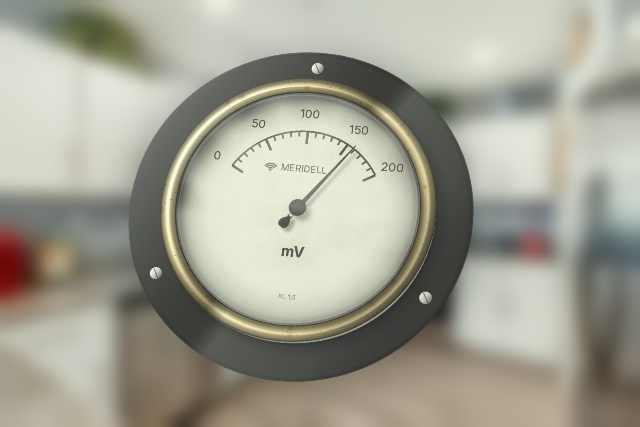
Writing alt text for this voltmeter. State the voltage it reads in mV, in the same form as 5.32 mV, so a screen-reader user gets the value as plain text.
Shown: 160 mV
